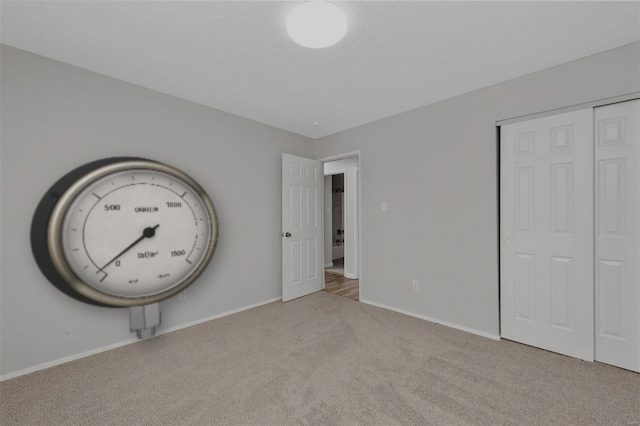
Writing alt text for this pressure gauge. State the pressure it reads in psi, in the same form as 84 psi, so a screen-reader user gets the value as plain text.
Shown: 50 psi
